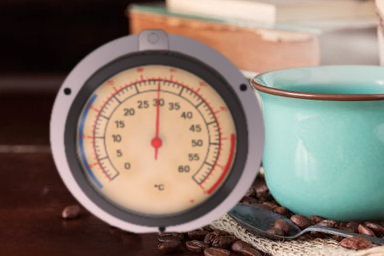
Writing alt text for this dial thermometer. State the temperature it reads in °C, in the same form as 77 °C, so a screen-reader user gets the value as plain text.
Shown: 30 °C
